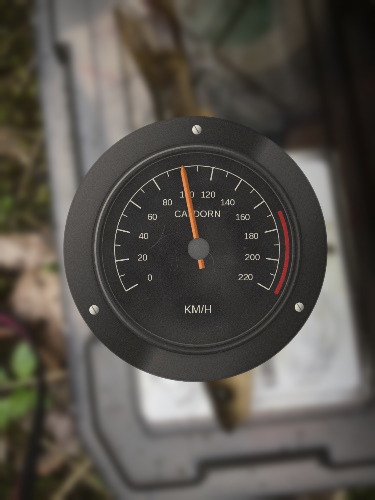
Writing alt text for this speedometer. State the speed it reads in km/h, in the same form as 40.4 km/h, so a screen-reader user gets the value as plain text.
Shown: 100 km/h
